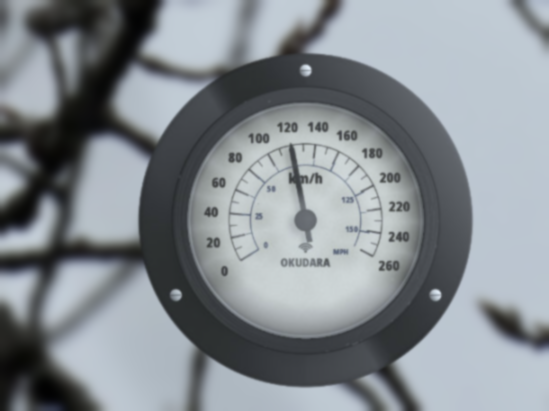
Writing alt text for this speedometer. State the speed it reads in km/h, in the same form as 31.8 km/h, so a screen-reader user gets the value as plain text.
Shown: 120 km/h
